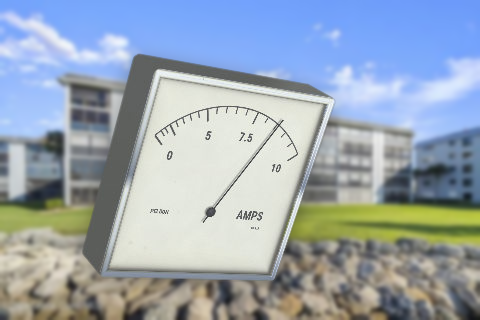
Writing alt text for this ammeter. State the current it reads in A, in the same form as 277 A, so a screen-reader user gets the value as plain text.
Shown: 8.5 A
